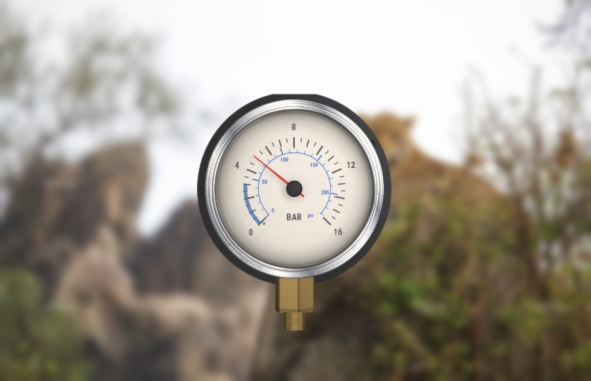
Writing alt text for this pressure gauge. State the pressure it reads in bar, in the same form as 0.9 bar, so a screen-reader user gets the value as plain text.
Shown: 5 bar
